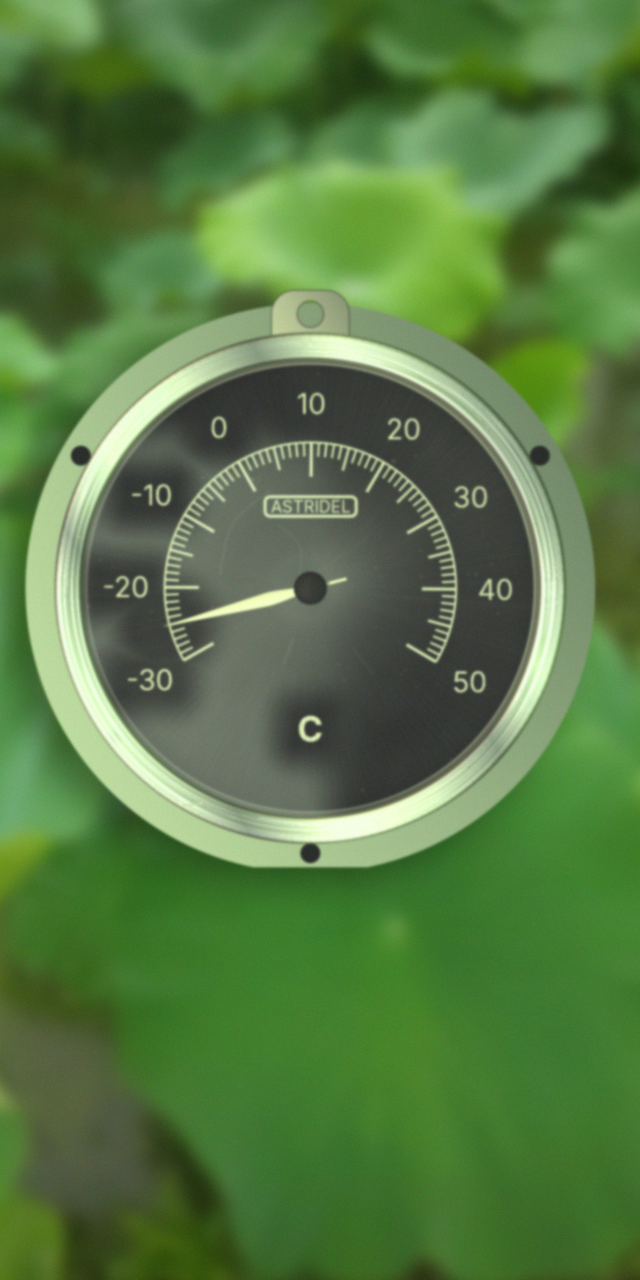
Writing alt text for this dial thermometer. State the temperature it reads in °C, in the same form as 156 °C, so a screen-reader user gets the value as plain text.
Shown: -25 °C
